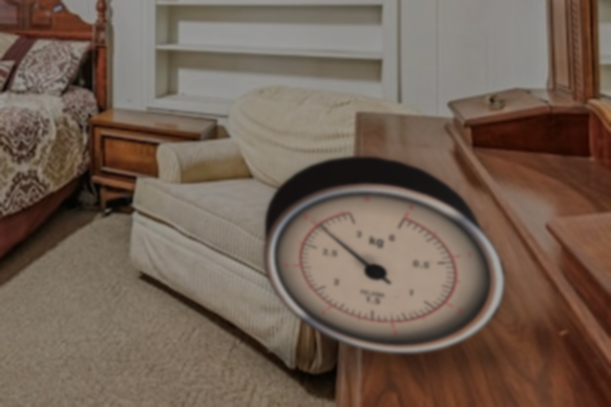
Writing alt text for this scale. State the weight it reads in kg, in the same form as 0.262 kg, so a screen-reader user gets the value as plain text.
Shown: 2.75 kg
